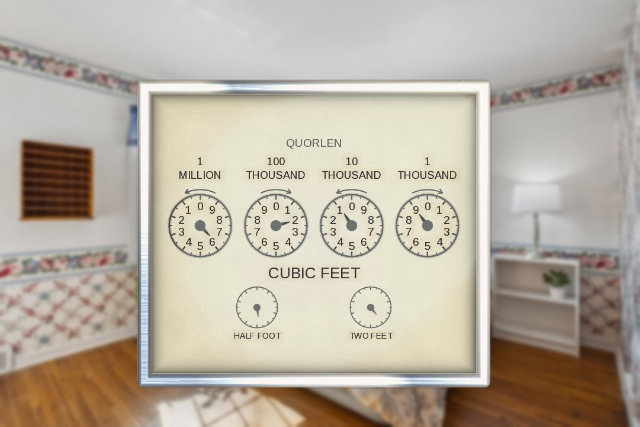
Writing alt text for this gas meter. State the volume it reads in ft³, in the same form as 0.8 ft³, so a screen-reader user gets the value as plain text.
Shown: 620900 ft³
